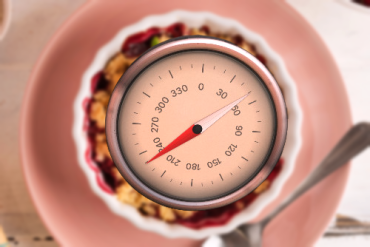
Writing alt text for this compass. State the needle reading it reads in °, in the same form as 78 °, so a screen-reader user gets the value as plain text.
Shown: 230 °
